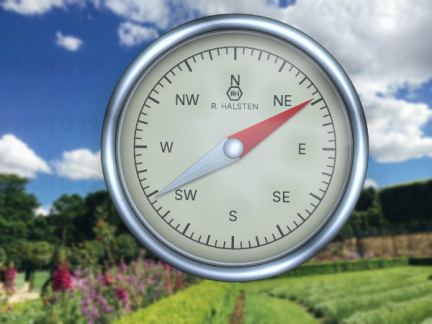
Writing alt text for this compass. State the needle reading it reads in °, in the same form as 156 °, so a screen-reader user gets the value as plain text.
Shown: 57.5 °
